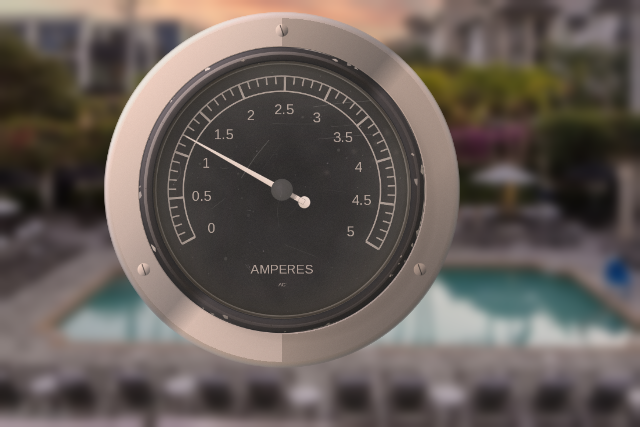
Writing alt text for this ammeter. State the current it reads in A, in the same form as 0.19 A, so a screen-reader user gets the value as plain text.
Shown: 1.2 A
